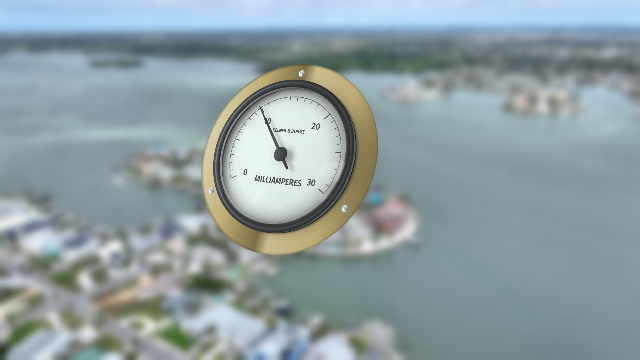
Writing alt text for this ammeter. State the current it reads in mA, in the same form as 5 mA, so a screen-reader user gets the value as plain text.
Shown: 10 mA
